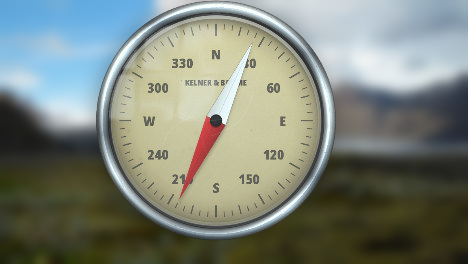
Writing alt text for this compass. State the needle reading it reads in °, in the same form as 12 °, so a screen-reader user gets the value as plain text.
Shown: 205 °
